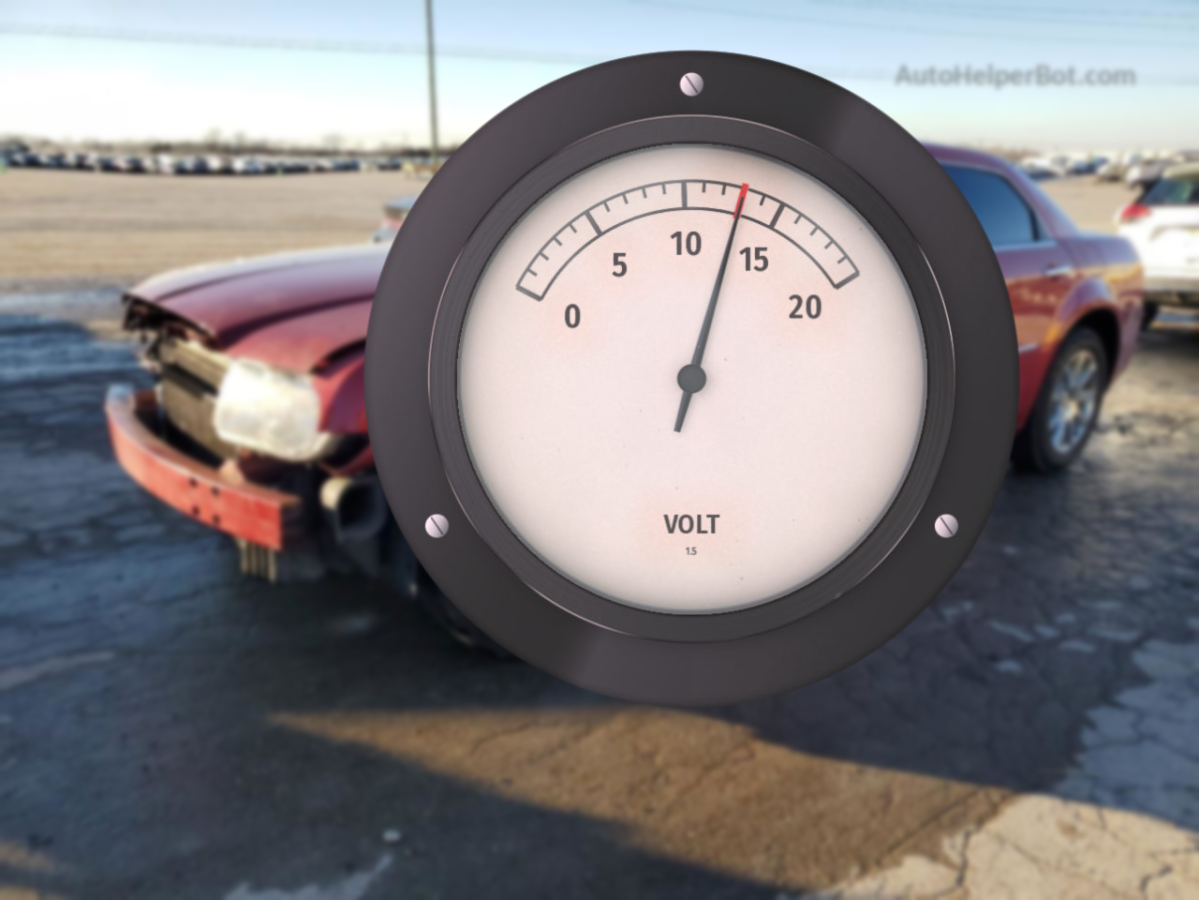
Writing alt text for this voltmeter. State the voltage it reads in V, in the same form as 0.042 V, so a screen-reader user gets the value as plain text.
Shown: 13 V
